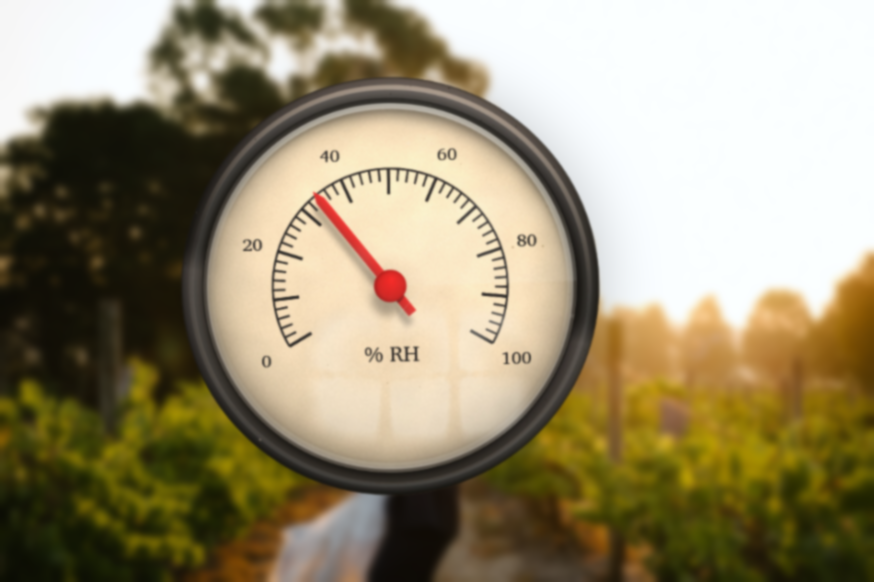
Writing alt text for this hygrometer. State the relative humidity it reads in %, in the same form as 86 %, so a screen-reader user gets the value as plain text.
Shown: 34 %
